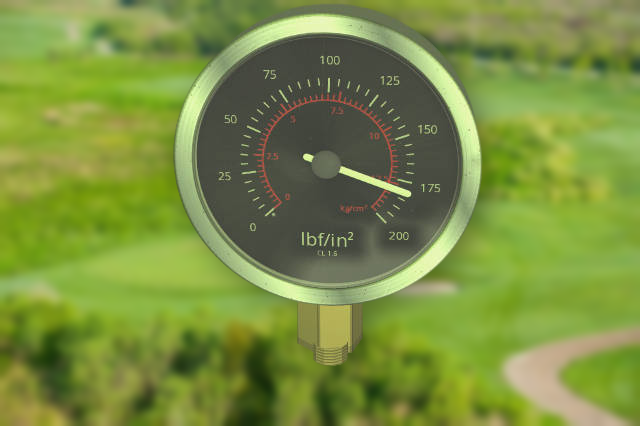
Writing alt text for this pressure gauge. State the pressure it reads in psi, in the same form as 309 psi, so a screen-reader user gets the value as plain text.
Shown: 180 psi
